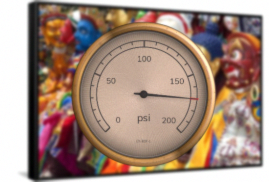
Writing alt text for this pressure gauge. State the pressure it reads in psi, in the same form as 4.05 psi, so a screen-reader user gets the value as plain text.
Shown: 170 psi
